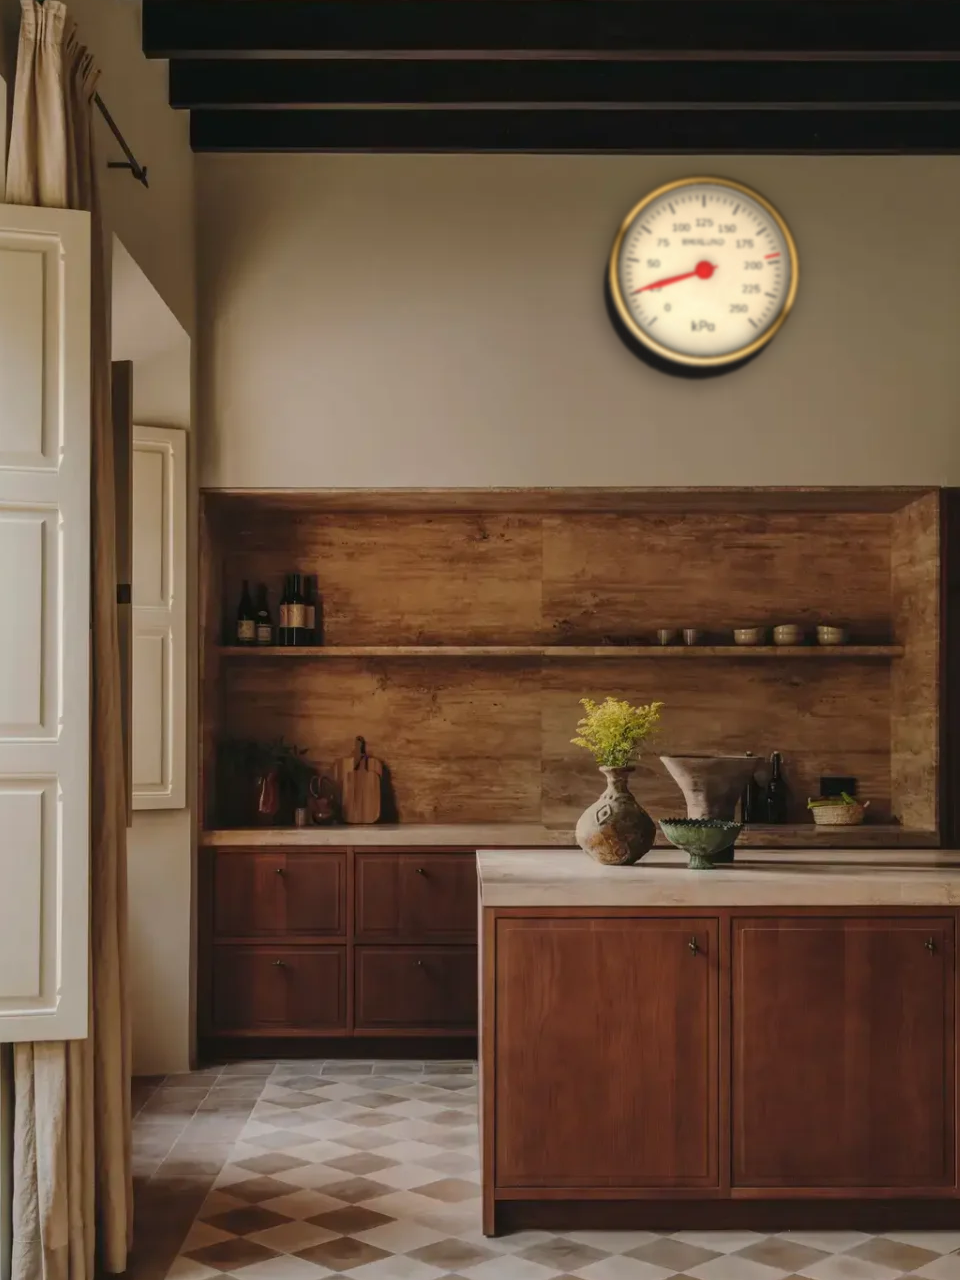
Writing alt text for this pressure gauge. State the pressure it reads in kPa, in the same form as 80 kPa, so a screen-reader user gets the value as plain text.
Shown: 25 kPa
